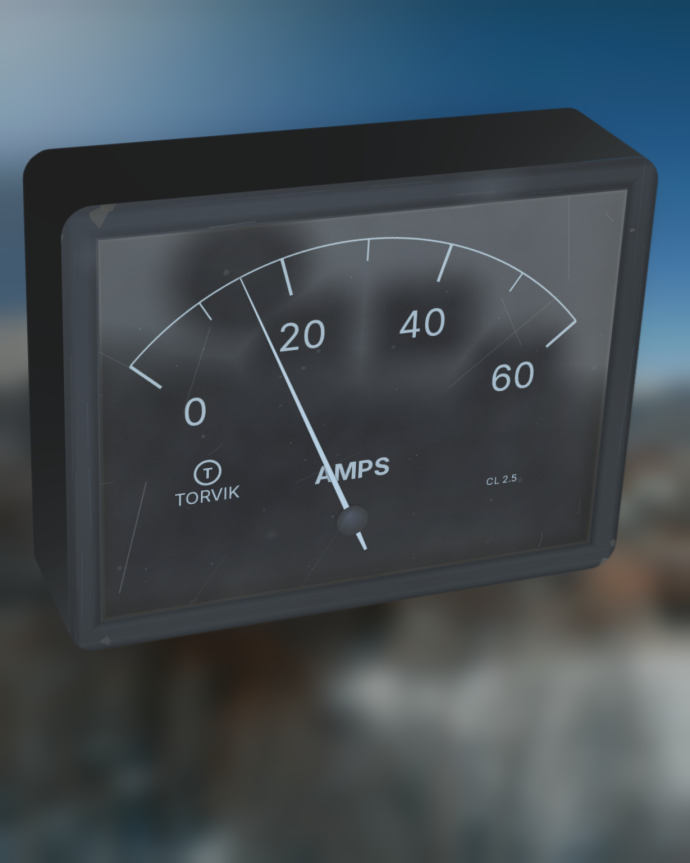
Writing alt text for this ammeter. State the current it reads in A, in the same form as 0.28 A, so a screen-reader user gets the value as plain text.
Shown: 15 A
